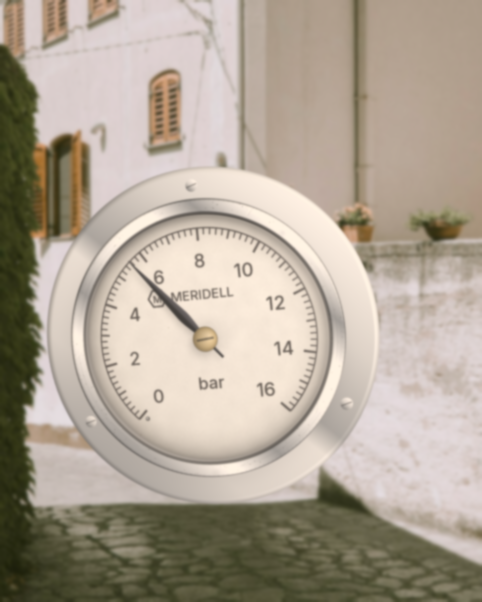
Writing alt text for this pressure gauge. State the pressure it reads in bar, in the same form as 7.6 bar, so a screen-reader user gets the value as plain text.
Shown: 5.6 bar
